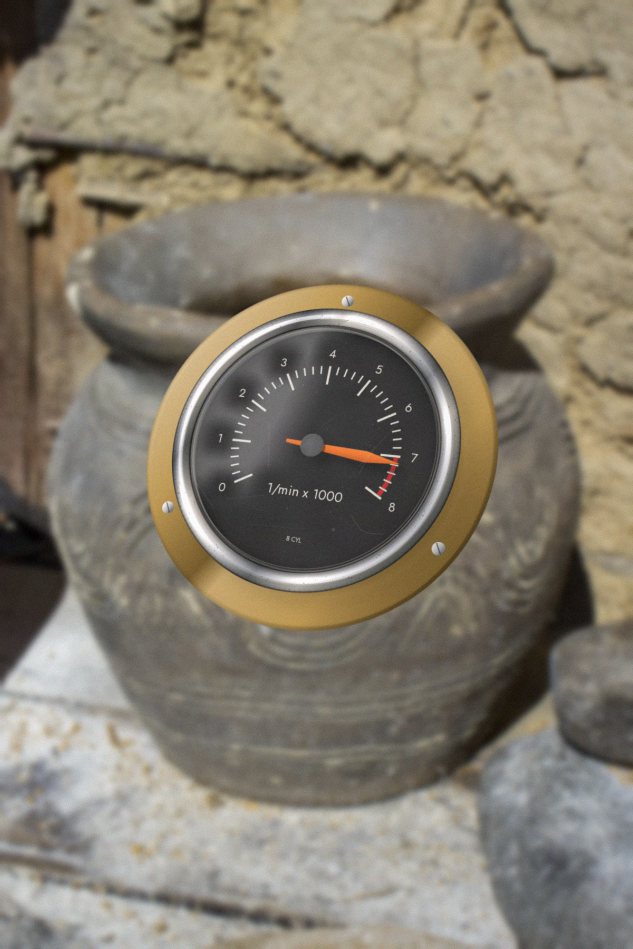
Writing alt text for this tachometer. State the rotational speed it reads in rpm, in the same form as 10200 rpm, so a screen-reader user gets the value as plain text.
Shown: 7200 rpm
